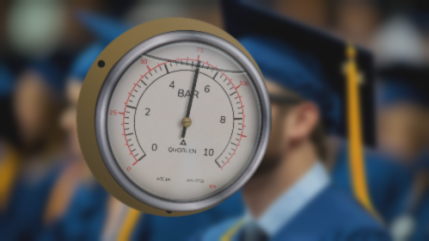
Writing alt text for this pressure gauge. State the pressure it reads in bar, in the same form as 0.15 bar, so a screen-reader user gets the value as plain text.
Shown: 5.2 bar
